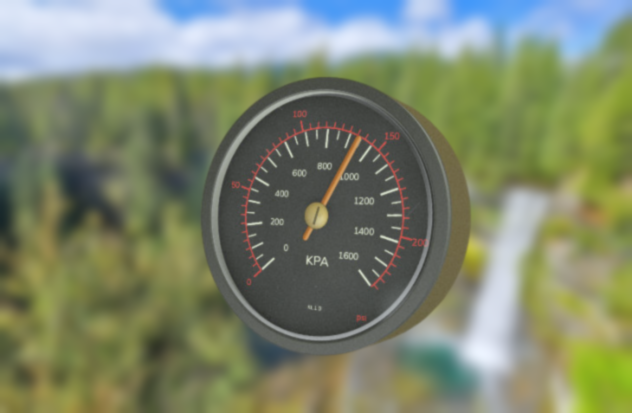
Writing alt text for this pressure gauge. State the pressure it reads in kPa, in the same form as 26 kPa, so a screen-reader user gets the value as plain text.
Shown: 950 kPa
